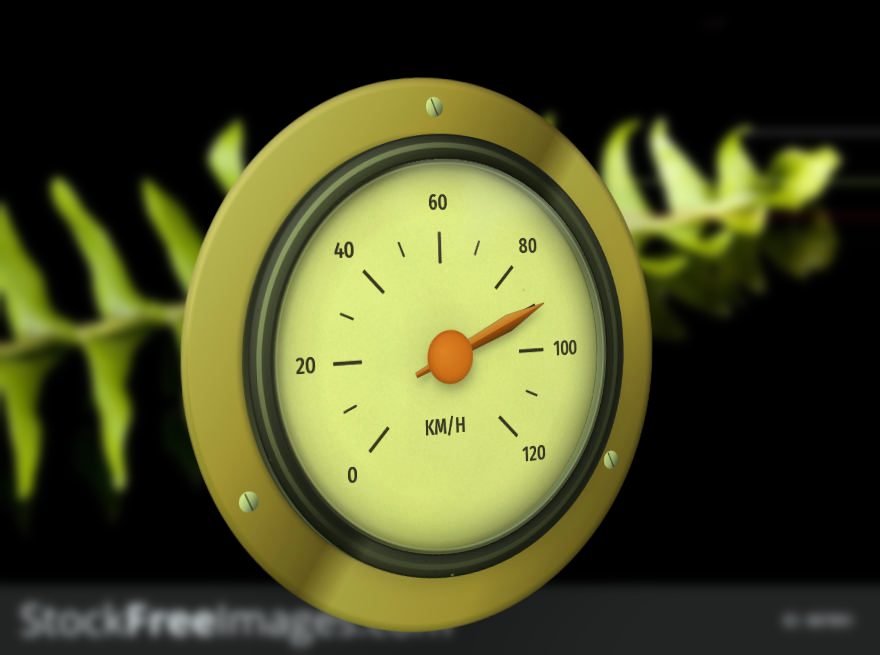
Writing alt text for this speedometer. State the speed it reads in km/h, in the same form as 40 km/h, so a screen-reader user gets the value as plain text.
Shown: 90 km/h
